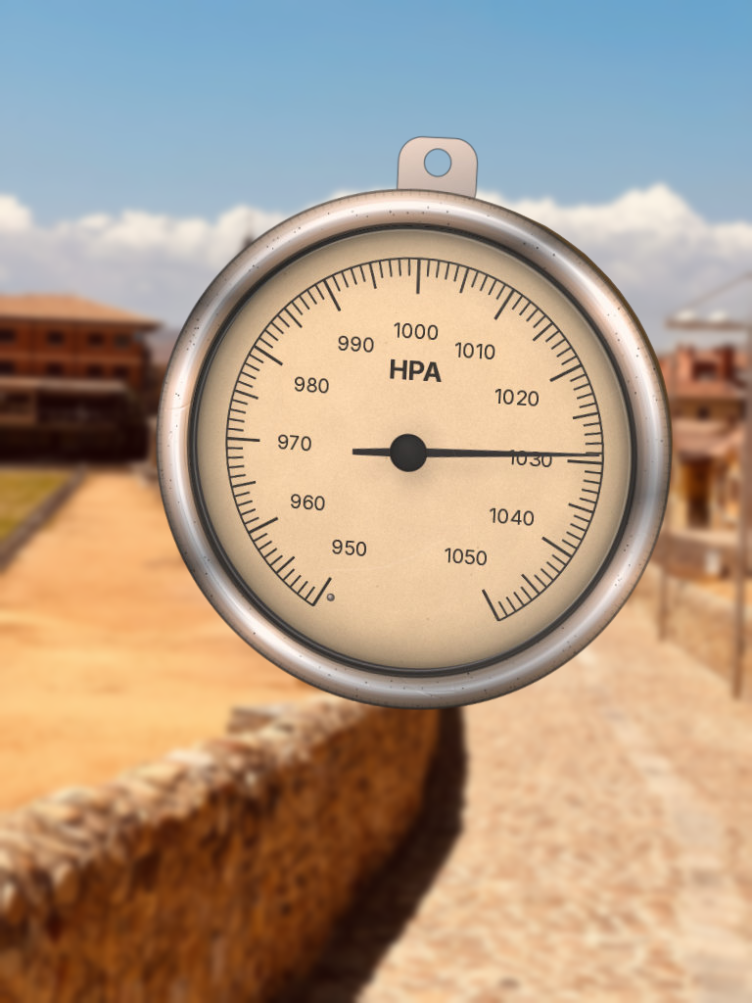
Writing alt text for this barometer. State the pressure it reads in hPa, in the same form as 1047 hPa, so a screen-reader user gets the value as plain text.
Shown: 1029 hPa
